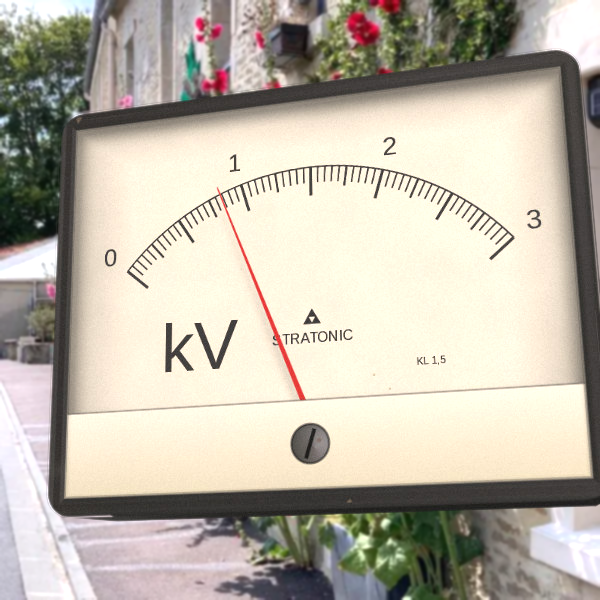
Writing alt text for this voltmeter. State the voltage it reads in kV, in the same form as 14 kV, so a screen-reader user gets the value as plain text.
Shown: 0.85 kV
